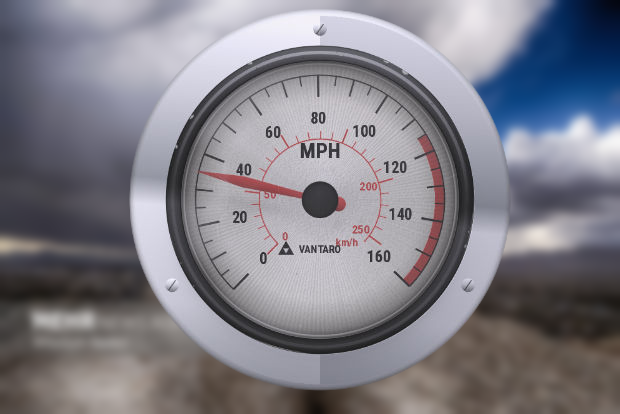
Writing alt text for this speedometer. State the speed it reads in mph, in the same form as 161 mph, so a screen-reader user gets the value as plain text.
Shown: 35 mph
